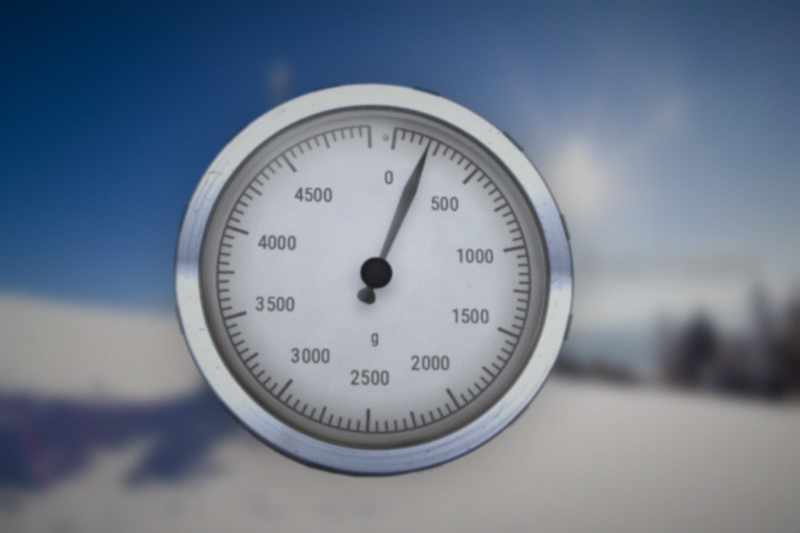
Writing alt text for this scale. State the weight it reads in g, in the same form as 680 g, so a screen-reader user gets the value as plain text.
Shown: 200 g
